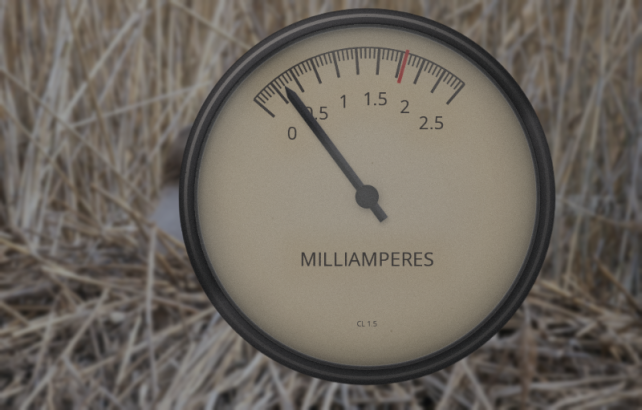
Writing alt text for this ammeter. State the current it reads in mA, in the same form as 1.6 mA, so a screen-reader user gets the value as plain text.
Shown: 0.35 mA
